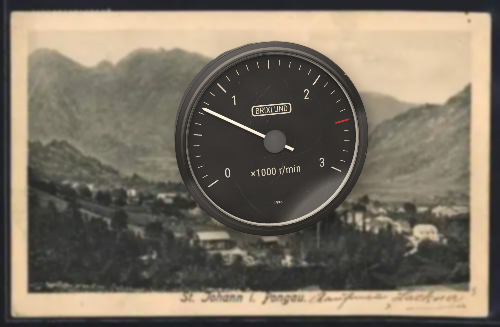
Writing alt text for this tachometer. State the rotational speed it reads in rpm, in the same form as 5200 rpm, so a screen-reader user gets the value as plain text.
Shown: 750 rpm
